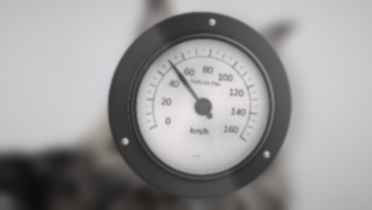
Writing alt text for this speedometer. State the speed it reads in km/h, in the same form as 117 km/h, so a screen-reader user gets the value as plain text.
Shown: 50 km/h
